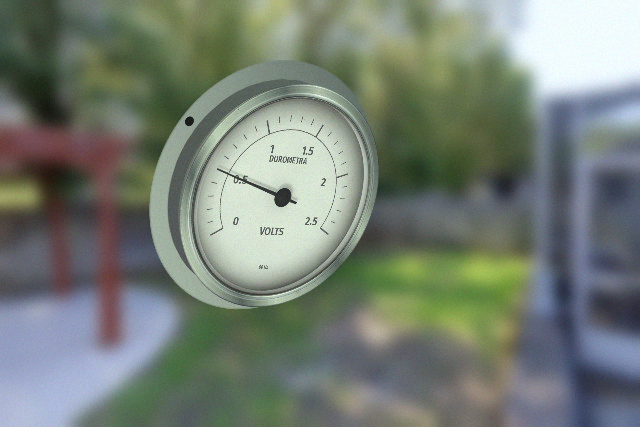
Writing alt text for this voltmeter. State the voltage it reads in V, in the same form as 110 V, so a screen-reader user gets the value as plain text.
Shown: 0.5 V
